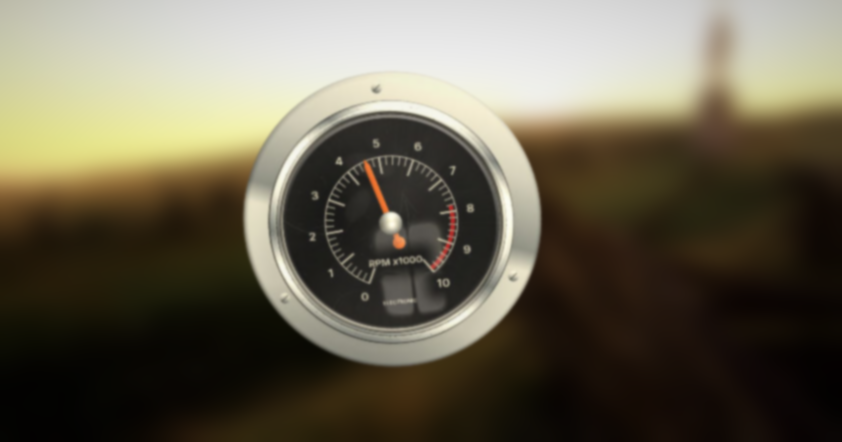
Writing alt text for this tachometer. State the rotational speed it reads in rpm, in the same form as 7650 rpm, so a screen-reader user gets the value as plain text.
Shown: 4600 rpm
